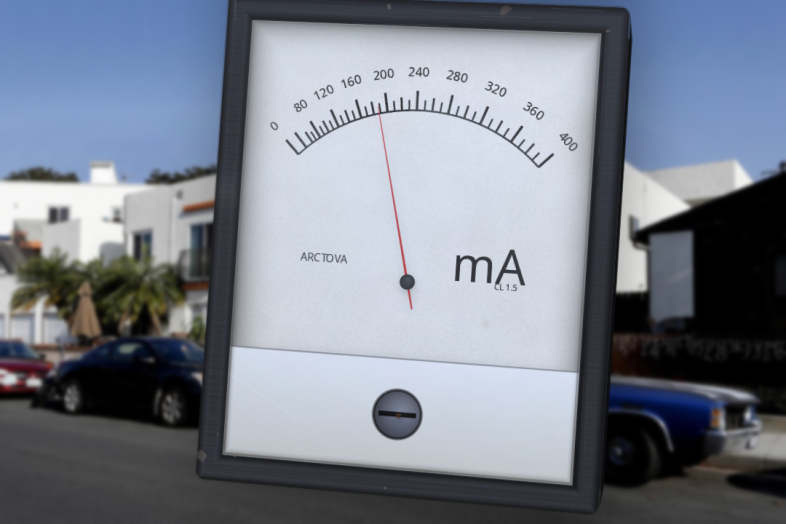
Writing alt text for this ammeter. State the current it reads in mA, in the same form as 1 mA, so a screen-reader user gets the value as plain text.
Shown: 190 mA
